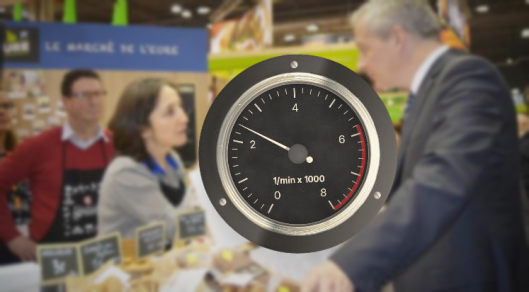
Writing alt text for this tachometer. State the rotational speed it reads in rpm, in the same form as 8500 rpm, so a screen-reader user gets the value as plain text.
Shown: 2400 rpm
